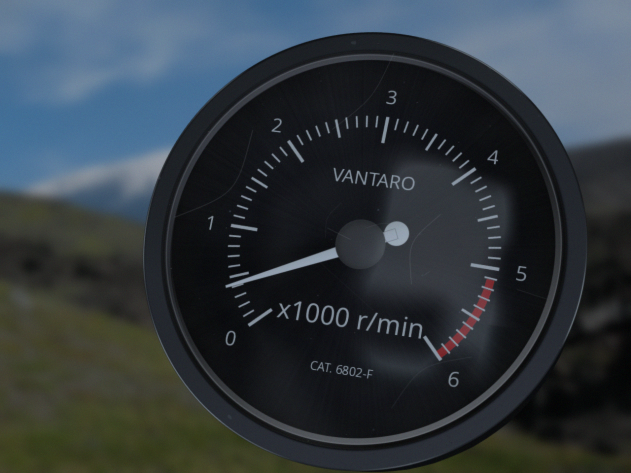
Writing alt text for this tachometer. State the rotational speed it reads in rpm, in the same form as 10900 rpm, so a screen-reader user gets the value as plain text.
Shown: 400 rpm
